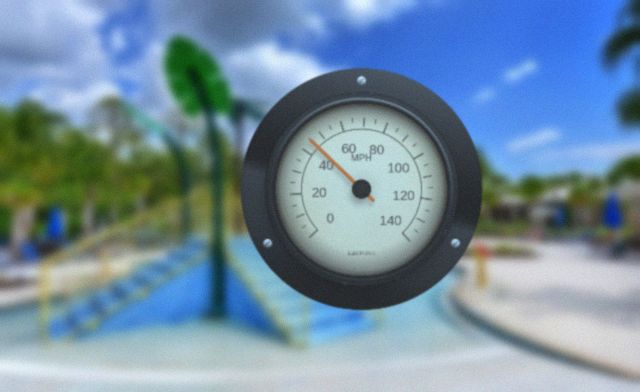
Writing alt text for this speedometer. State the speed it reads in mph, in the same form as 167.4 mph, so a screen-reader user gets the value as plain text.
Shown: 45 mph
